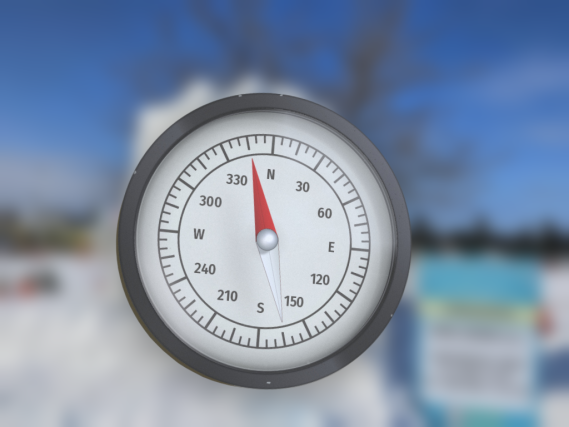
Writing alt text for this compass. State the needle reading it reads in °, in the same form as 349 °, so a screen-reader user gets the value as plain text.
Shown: 345 °
